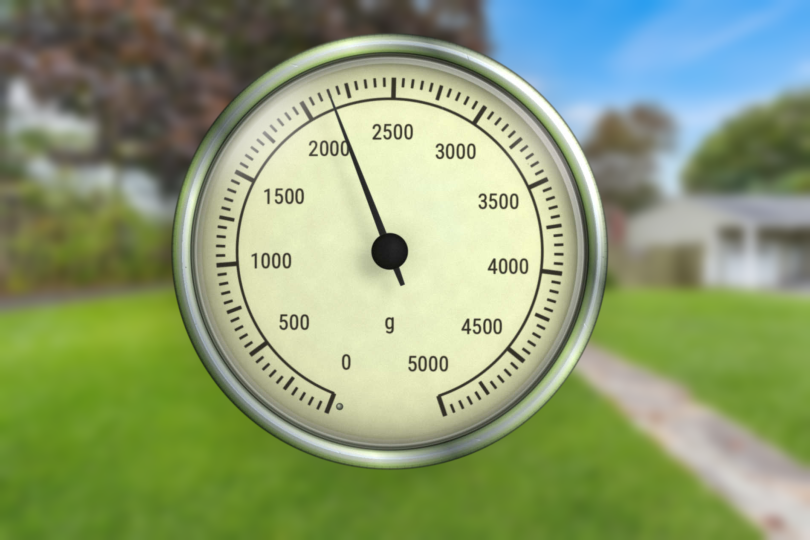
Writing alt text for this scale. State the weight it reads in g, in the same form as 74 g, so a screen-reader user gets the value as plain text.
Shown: 2150 g
